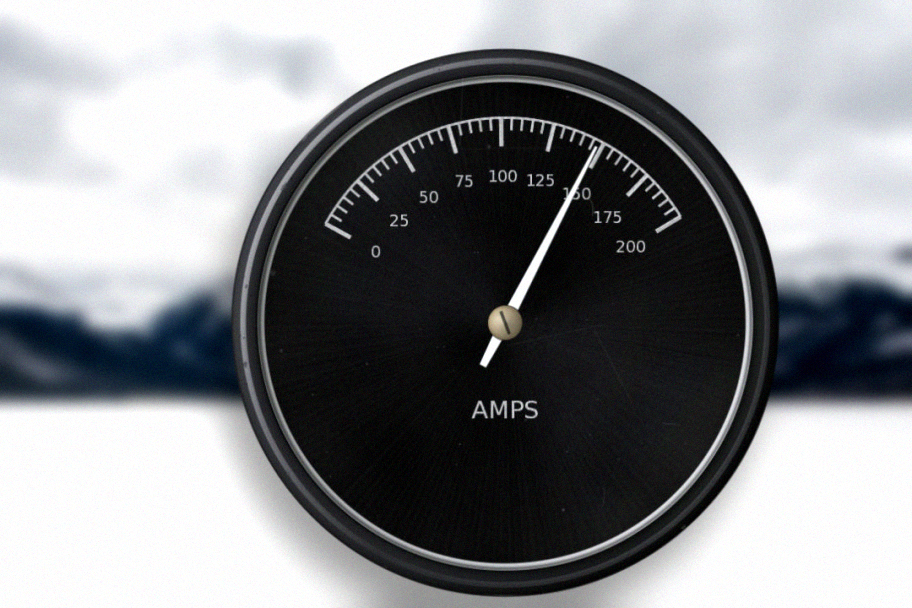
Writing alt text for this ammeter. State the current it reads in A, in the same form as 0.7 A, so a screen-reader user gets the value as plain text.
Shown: 147.5 A
